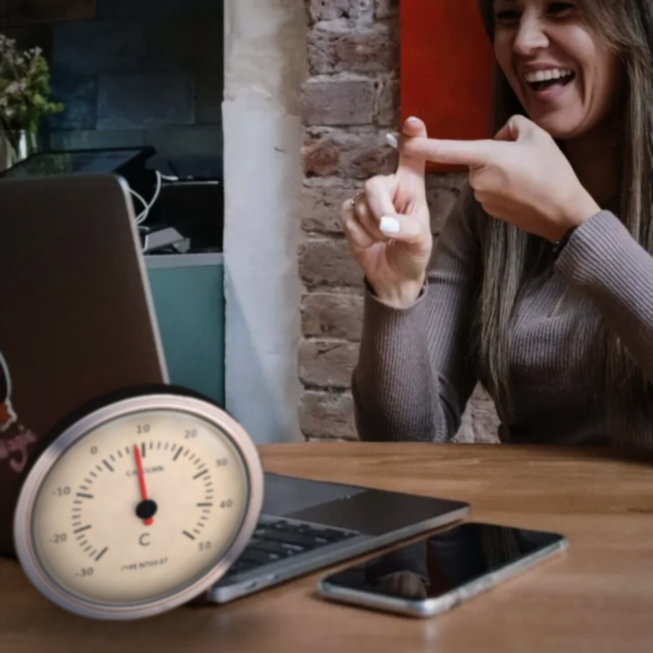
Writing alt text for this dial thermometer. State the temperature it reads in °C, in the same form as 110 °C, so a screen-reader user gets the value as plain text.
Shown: 8 °C
